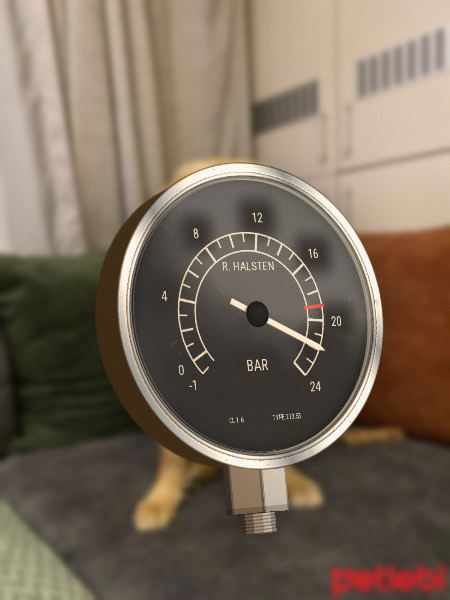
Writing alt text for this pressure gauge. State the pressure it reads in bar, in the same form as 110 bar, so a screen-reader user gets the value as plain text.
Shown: 22 bar
